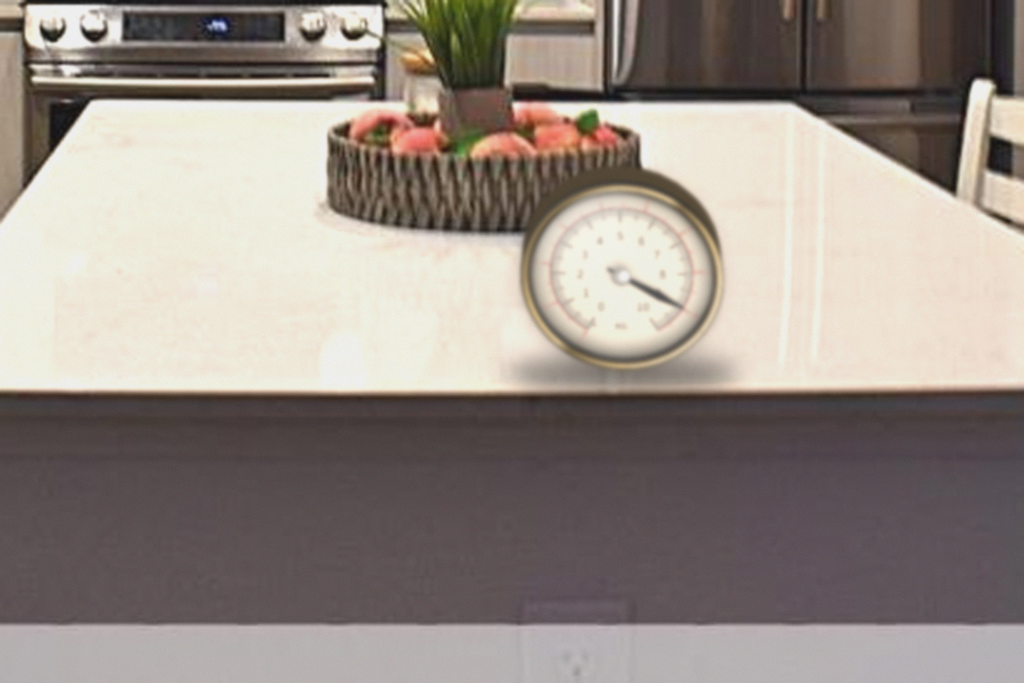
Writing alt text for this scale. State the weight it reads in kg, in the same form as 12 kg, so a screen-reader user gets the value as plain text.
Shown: 9 kg
